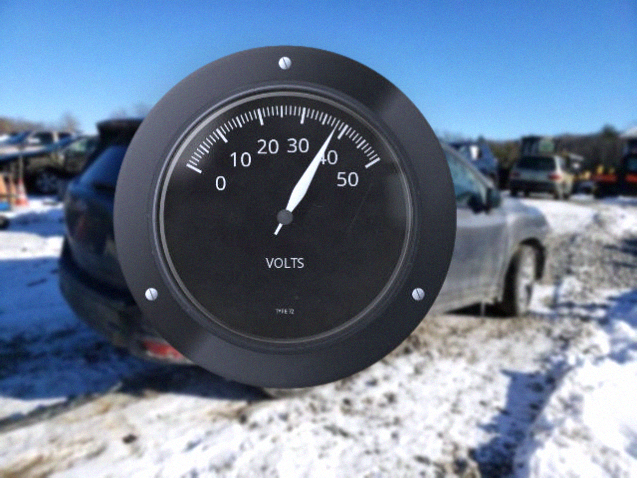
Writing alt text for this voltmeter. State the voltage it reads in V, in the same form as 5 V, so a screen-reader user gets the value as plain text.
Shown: 38 V
